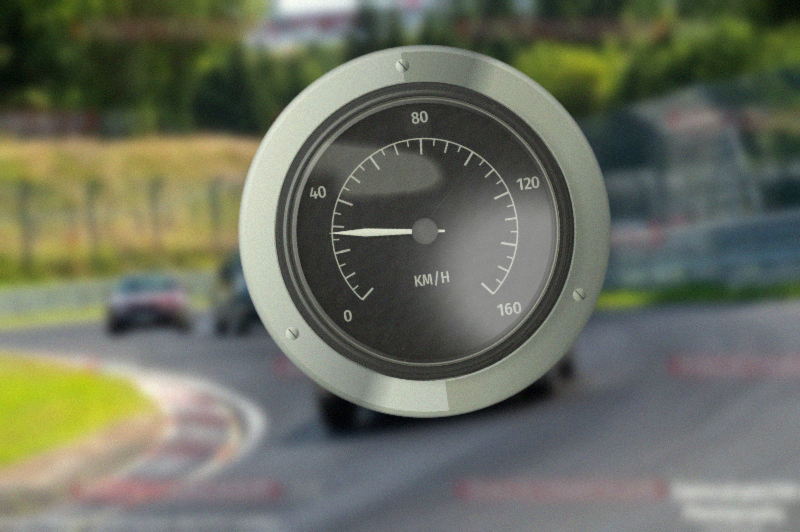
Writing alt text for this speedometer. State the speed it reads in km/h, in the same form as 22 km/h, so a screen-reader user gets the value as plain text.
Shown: 27.5 km/h
